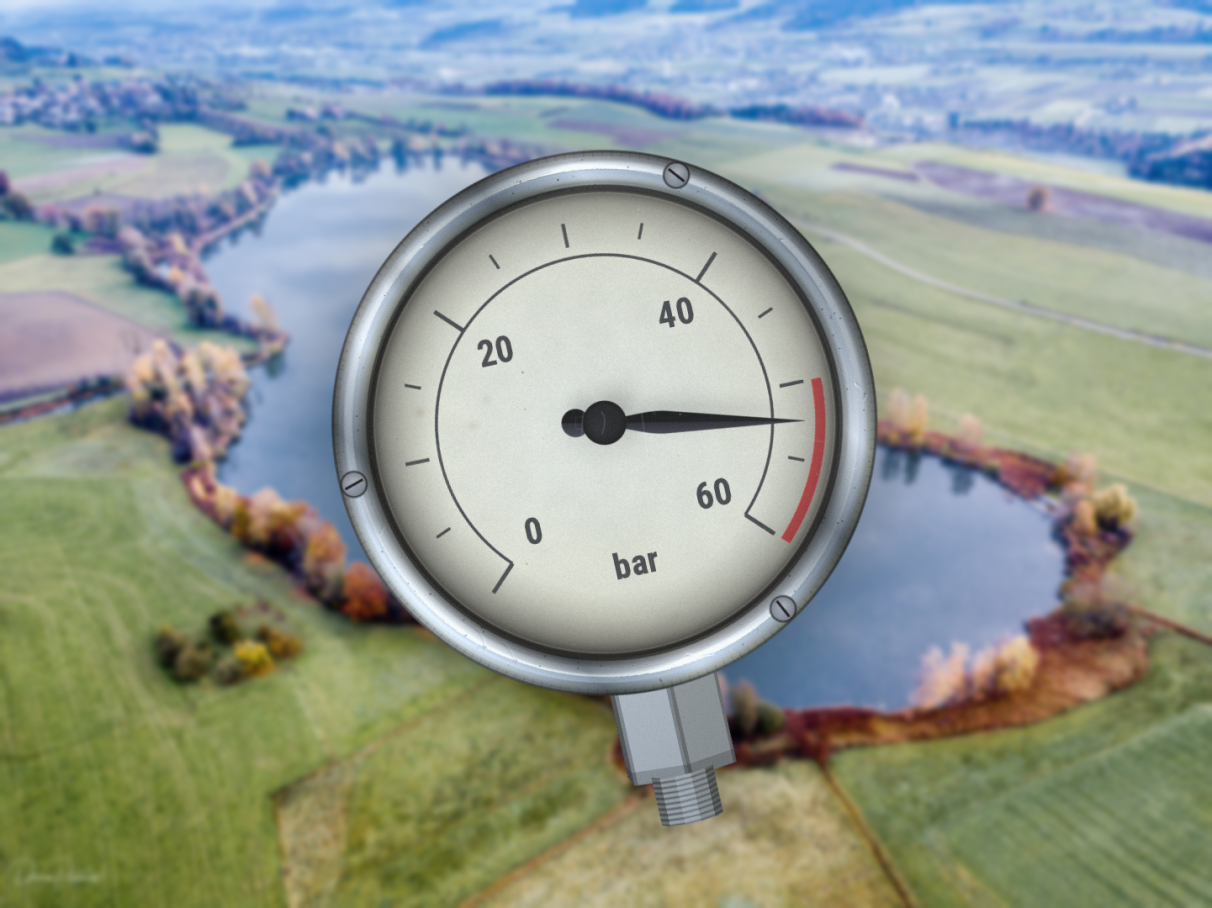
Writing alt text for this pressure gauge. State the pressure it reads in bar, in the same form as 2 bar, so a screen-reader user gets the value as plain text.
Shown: 52.5 bar
